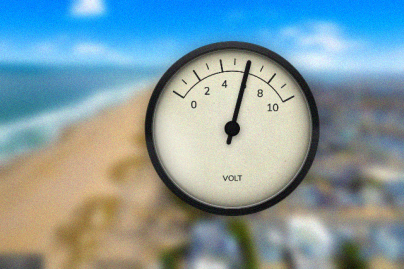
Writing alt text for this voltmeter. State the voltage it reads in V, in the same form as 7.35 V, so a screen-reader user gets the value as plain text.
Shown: 6 V
